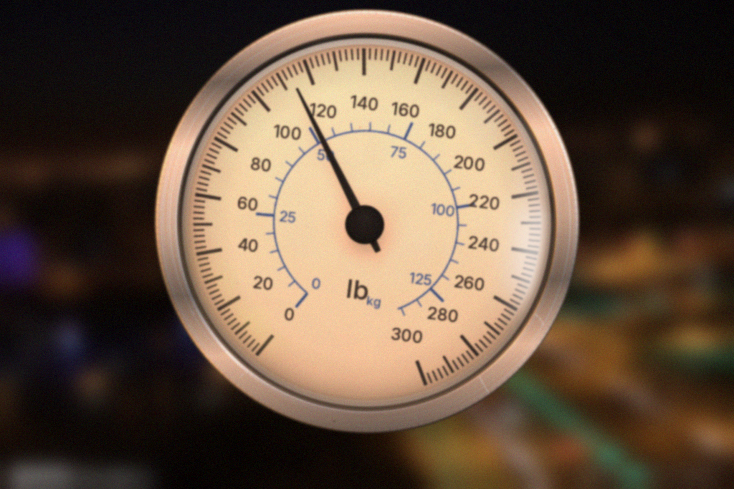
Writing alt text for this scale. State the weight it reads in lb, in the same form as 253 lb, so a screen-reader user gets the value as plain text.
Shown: 114 lb
